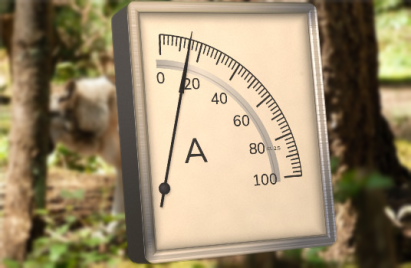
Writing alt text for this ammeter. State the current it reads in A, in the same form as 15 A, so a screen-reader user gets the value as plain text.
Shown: 14 A
